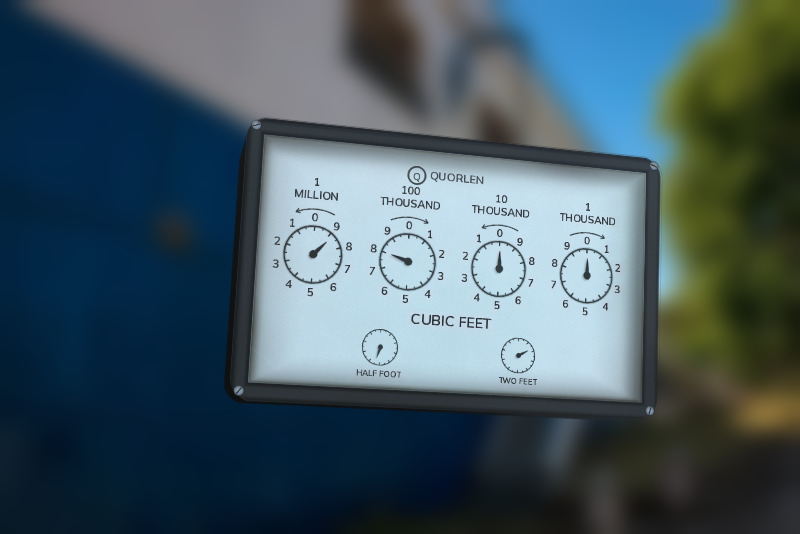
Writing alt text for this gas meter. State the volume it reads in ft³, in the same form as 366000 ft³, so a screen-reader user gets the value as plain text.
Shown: 880000 ft³
